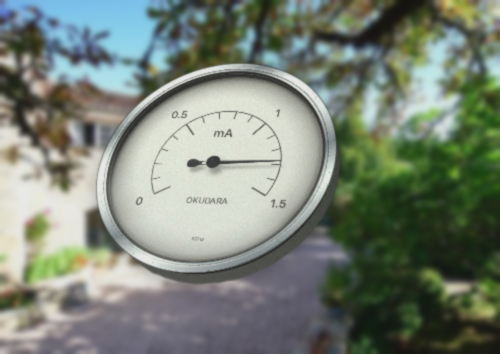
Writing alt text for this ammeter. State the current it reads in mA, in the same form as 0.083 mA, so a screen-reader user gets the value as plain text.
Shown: 1.3 mA
